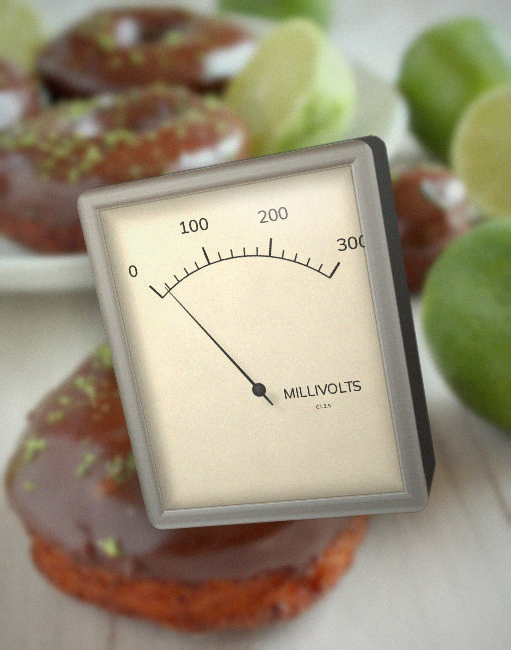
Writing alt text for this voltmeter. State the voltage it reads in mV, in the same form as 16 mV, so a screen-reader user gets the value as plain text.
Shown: 20 mV
